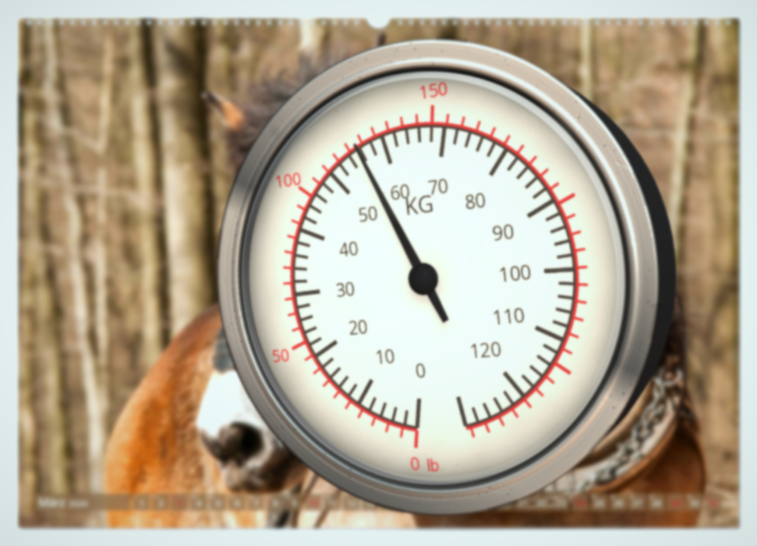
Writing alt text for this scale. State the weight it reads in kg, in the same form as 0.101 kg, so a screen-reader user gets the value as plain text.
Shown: 56 kg
